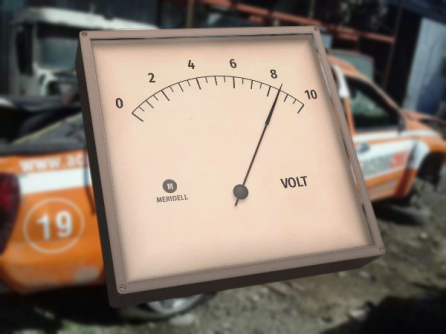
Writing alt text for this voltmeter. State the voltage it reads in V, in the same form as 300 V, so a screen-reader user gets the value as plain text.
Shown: 8.5 V
